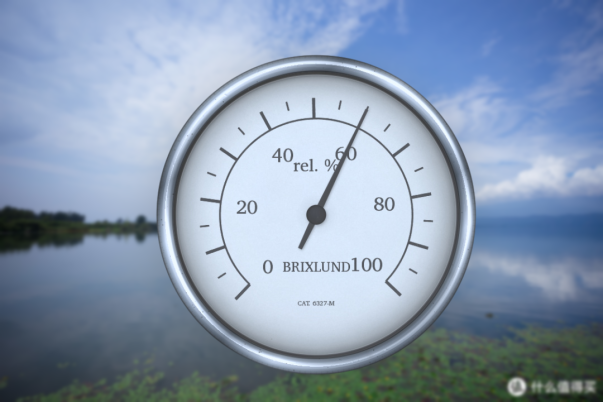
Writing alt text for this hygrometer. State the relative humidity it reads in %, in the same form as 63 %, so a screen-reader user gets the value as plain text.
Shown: 60 %
